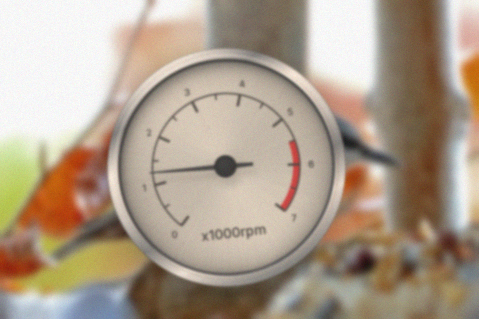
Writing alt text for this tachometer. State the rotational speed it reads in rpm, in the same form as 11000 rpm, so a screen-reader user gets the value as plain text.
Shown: 1250 rpm
